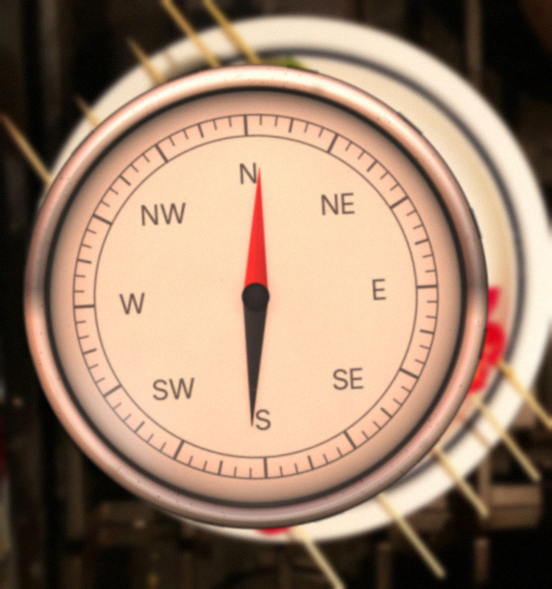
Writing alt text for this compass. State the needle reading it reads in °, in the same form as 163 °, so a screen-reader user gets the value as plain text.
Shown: 5 °
